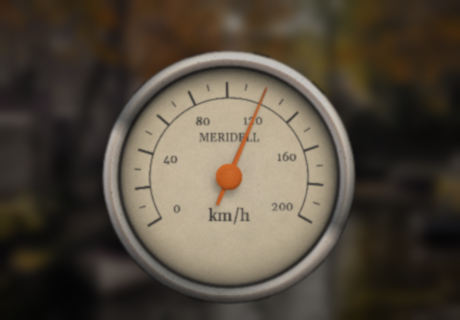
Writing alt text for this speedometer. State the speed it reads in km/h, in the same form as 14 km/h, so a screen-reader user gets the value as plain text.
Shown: 120 km/h
